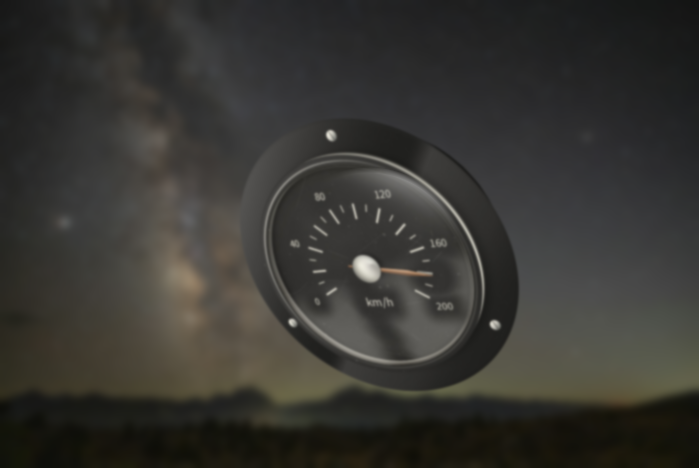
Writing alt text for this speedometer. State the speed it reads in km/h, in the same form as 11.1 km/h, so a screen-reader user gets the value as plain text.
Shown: 180 km/h
